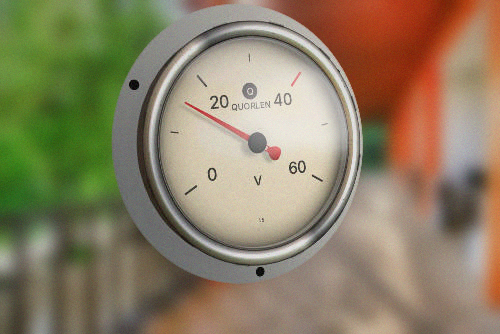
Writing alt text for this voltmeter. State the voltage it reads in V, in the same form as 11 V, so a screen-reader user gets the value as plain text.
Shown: 15 V
